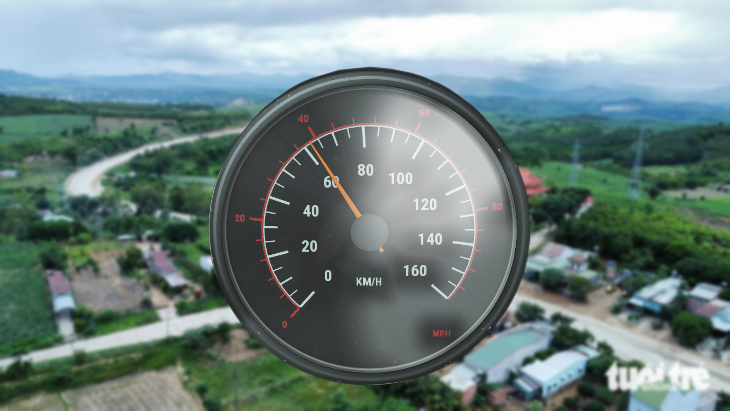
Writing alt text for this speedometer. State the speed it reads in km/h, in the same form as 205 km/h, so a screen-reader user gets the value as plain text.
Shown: 62.5 km/h
